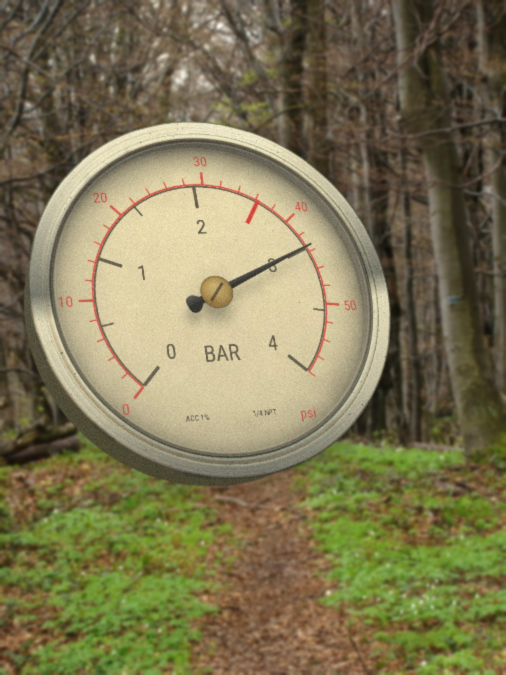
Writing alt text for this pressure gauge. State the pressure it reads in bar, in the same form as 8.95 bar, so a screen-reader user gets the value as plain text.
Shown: 3 bar
